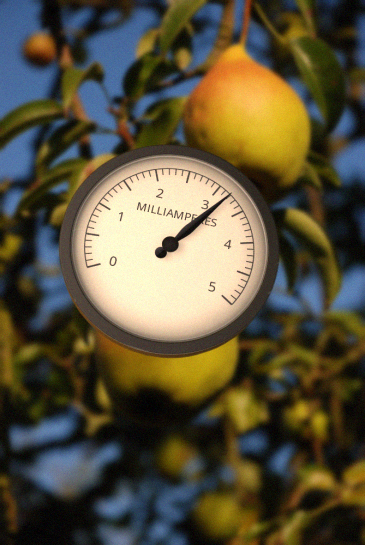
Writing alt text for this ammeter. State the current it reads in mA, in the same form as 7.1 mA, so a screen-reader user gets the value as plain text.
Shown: 3.2 mA
